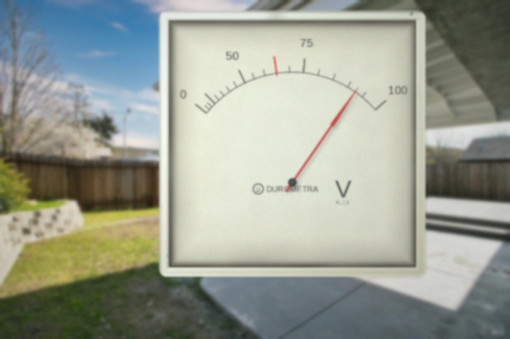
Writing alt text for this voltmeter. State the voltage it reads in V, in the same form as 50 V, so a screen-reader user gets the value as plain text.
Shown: 92.5 V
